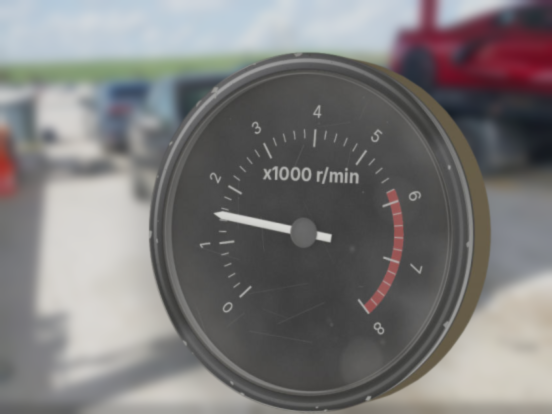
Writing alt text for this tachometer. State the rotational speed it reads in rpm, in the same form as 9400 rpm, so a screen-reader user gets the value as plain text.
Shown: 1500 rpm
